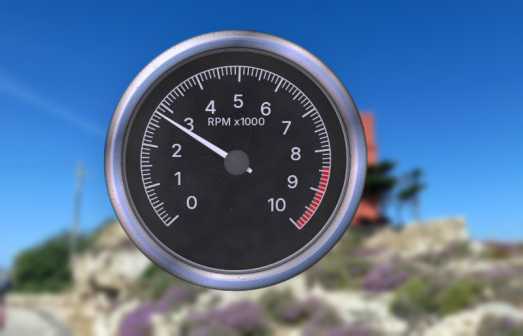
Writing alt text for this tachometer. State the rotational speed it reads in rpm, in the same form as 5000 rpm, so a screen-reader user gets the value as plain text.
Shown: 2800 rpm
